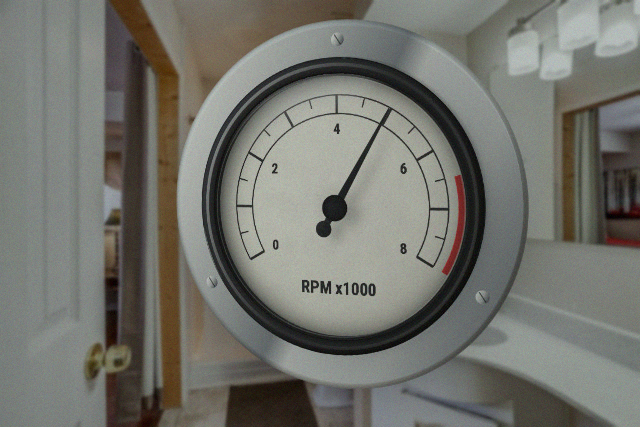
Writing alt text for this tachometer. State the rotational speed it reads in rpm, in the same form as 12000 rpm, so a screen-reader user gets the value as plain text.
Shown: 5000 rpm
